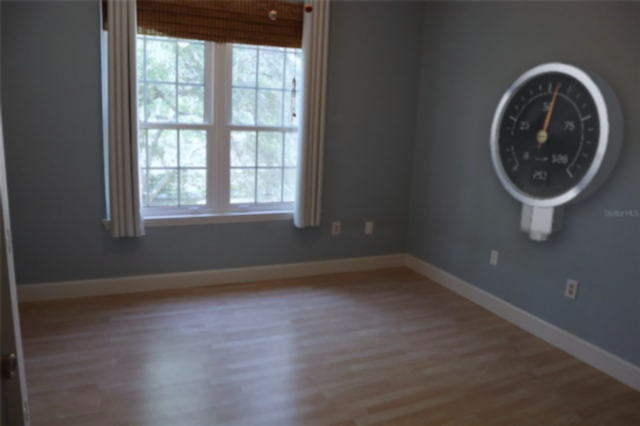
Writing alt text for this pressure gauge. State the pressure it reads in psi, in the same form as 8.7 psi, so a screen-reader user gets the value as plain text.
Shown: 55 psi
